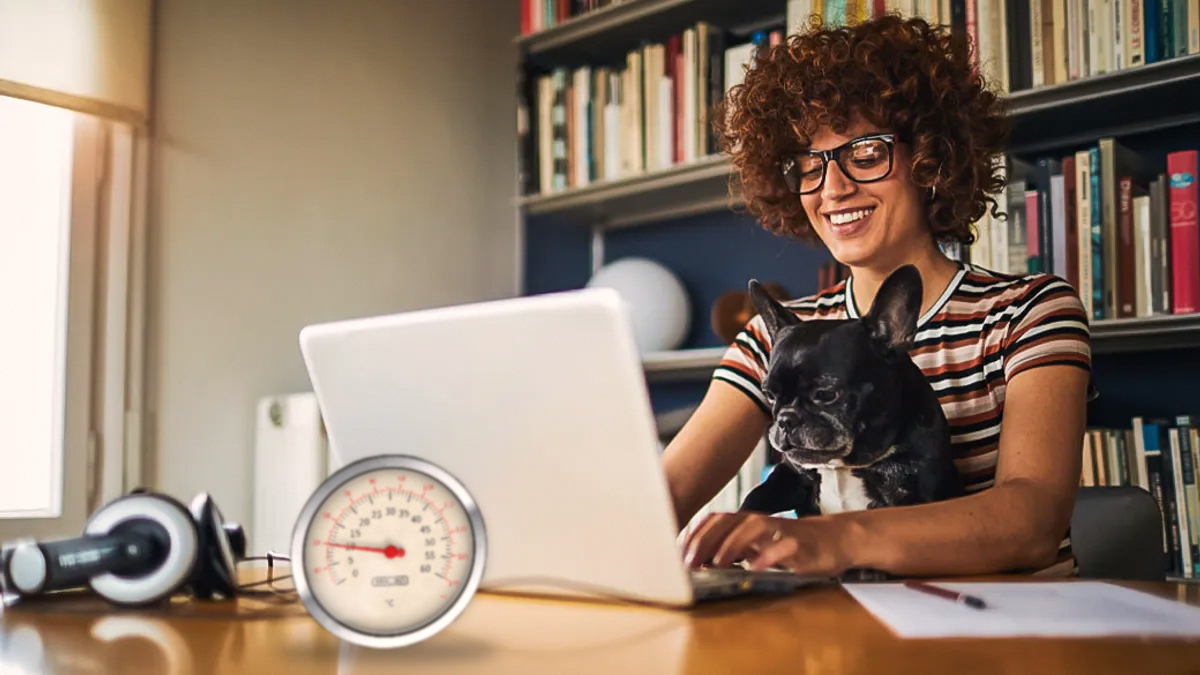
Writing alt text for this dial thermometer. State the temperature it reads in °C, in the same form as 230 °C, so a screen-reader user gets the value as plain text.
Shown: 10 °C
